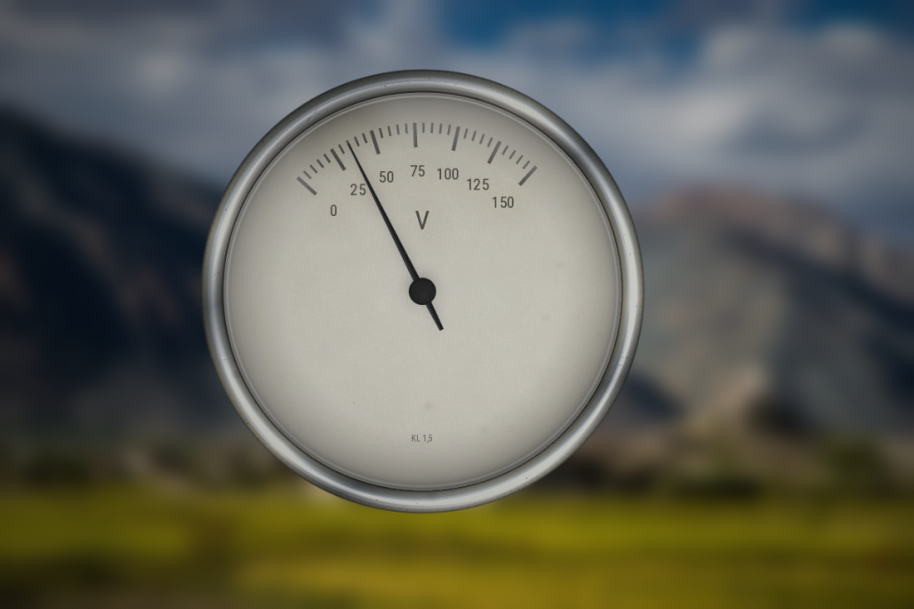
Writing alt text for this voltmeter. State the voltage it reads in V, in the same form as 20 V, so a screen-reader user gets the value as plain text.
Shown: 35 V
